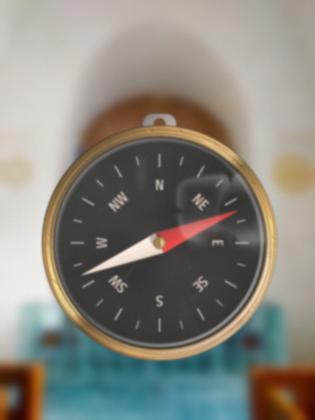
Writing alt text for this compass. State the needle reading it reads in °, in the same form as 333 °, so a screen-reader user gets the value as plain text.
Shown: 67.5 °
